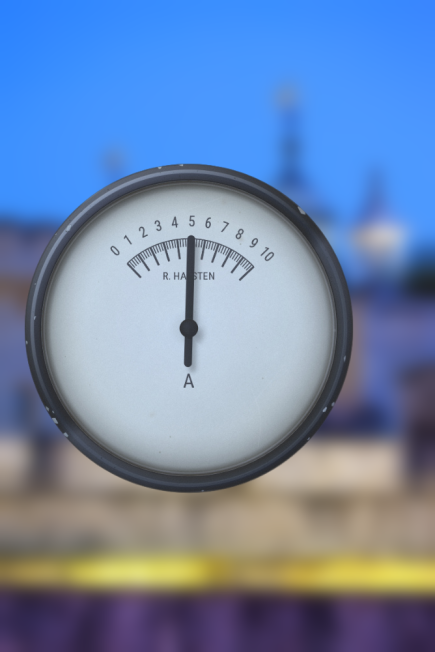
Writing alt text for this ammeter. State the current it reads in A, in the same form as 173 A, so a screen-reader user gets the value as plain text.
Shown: 5 A
